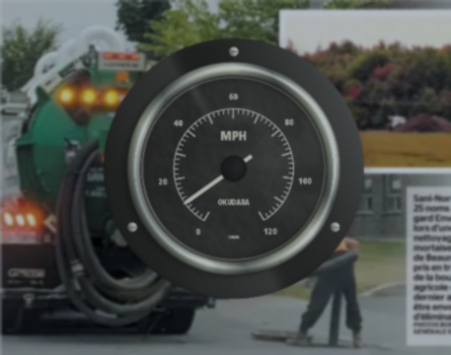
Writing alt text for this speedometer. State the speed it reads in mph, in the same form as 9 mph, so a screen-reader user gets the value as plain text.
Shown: 10 mph
